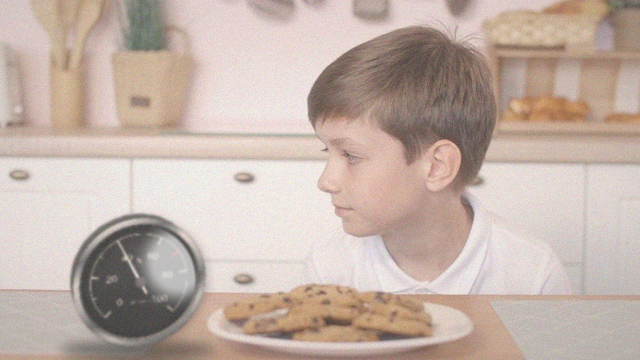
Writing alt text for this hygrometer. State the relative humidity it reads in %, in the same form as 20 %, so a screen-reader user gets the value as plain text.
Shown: 40 %
